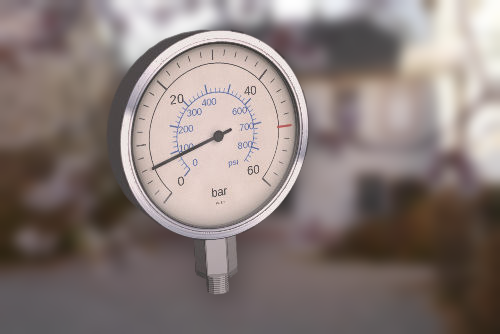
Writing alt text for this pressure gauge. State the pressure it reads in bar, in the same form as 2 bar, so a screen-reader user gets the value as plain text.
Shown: 6 bar
